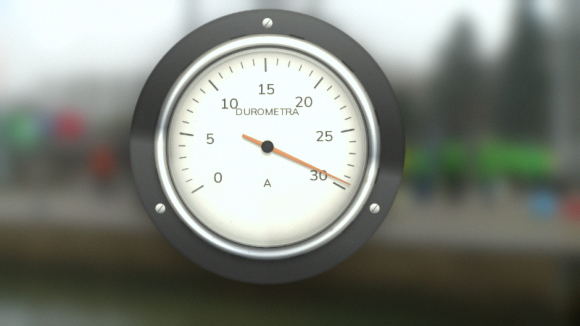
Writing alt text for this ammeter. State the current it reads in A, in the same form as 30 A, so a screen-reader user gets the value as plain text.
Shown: 29.5 A
